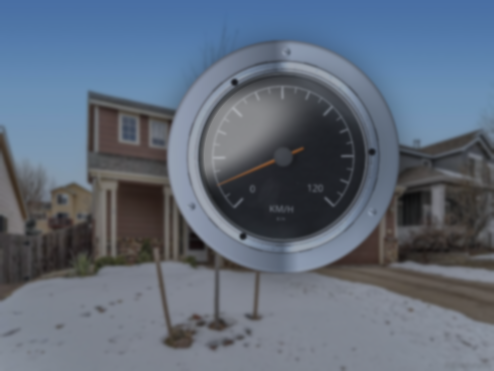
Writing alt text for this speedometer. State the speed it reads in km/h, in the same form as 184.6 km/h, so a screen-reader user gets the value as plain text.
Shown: 10 km/h
